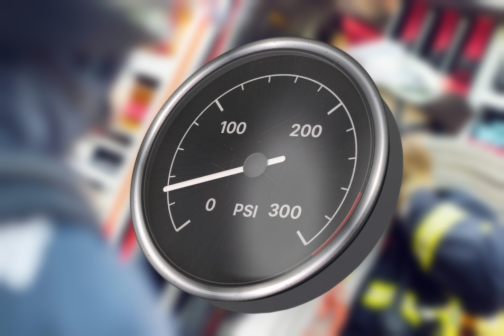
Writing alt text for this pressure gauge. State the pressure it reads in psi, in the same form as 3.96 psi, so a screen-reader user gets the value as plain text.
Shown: 30 psi
